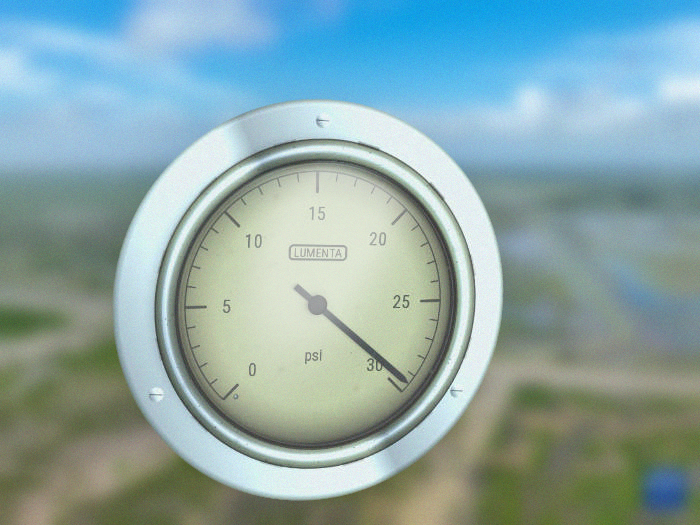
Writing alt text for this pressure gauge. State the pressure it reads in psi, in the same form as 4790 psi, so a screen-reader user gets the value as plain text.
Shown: 29.5 psi
